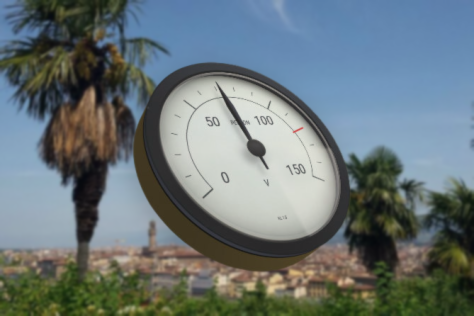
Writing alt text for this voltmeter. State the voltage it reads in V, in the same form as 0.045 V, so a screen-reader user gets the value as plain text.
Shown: 70 V
